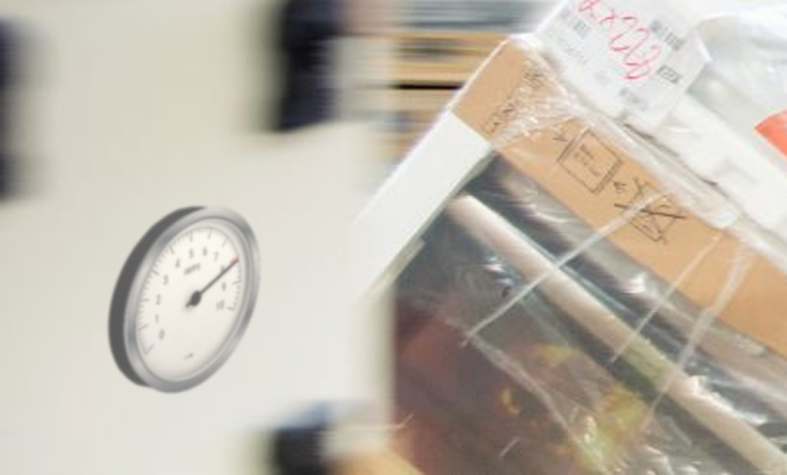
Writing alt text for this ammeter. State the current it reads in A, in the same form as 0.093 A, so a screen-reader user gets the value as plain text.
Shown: 8 A
